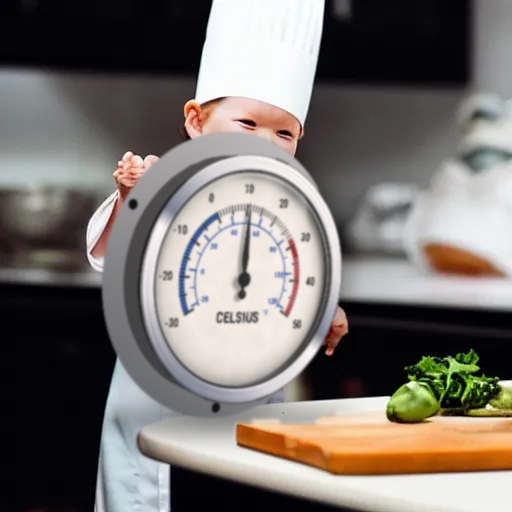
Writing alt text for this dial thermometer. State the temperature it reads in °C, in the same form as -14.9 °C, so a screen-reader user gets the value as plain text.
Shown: 10 °C
